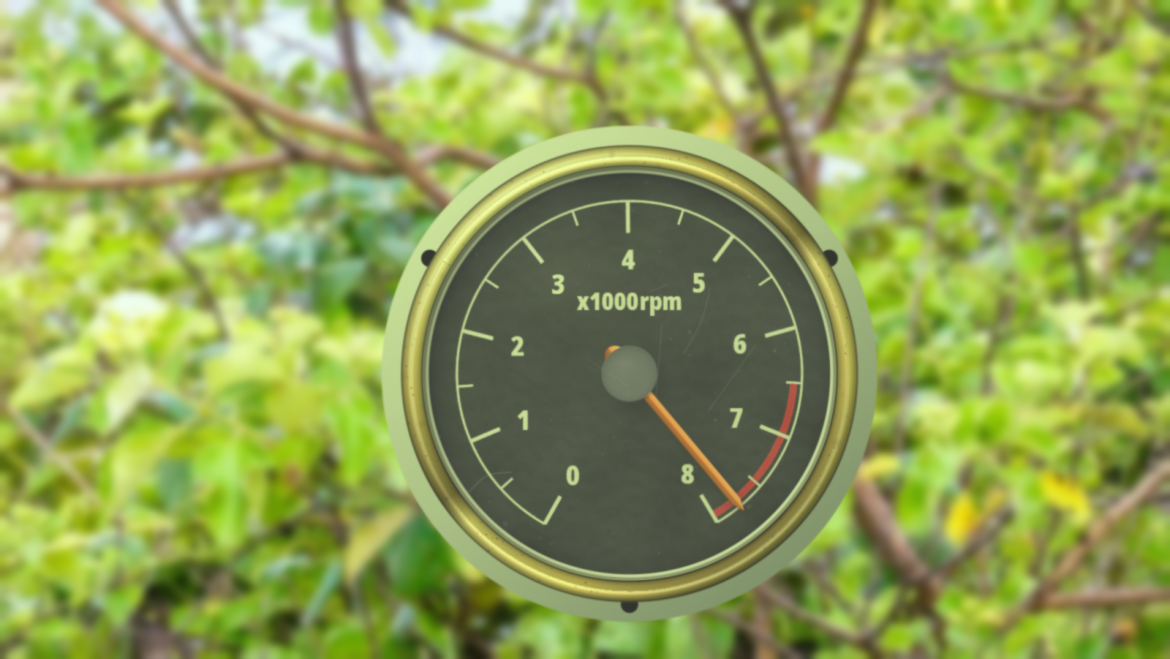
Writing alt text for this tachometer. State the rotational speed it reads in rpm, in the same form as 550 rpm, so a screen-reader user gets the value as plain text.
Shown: 7750 rpm
